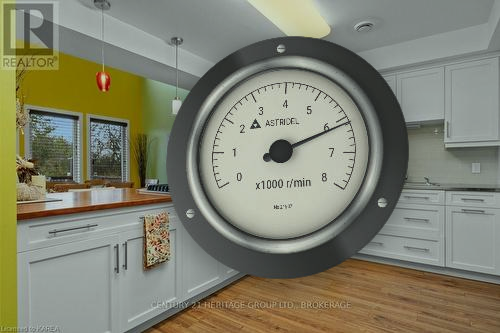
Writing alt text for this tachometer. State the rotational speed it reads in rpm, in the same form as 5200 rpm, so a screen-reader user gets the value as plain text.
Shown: 6200 rpm
